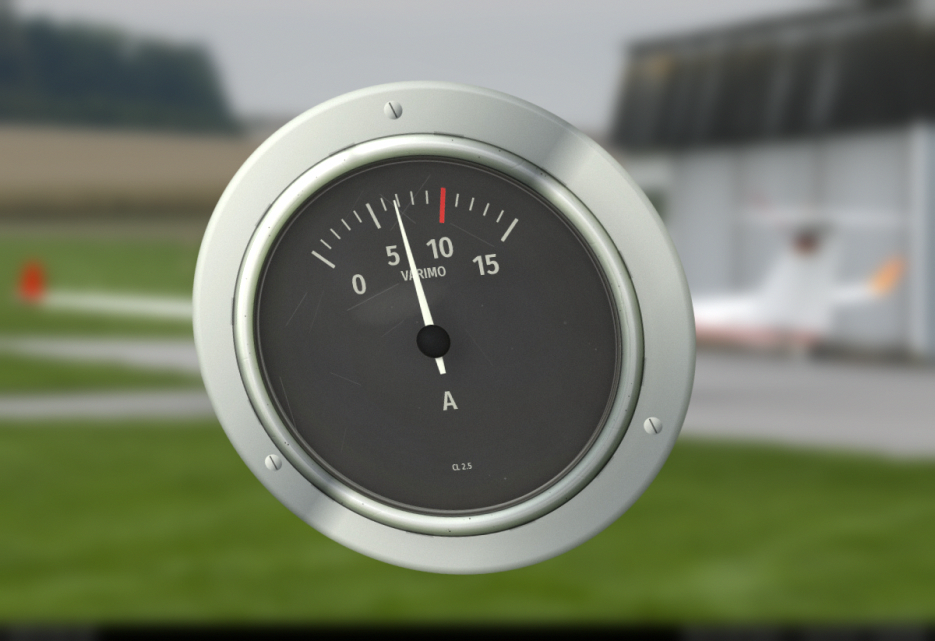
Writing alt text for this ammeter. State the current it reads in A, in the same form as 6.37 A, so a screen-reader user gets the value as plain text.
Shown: 7 A
